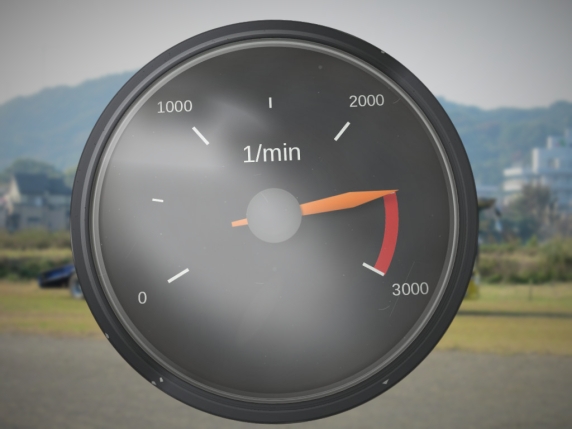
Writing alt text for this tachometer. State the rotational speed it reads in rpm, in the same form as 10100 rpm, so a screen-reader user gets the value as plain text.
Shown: 2500 rpm
